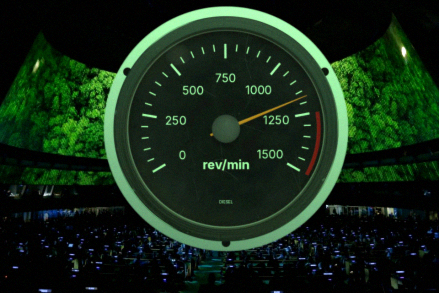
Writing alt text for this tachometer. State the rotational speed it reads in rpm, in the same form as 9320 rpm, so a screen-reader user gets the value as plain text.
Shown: 1175 rpm
